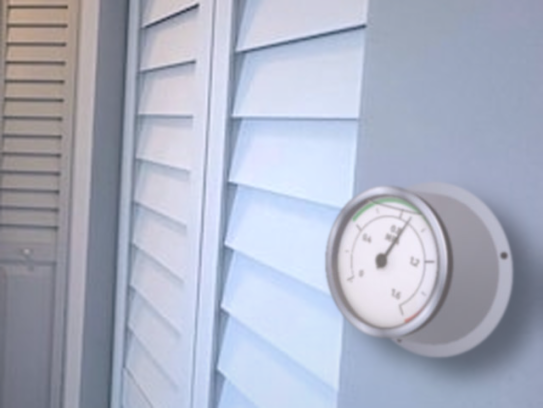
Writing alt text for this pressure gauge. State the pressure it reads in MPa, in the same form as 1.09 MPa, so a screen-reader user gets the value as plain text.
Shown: 0.9 MPa
